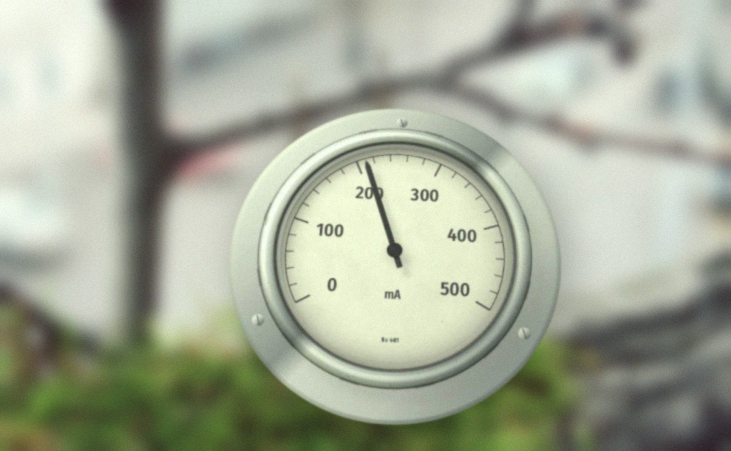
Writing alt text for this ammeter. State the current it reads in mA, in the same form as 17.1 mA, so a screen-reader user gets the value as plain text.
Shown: 210 mA
